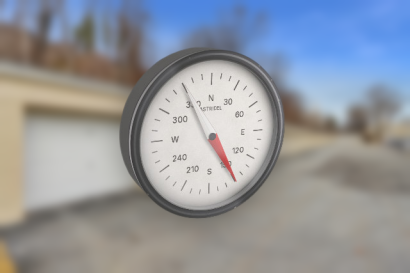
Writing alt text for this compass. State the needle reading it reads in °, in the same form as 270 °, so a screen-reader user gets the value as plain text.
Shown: 150 °
